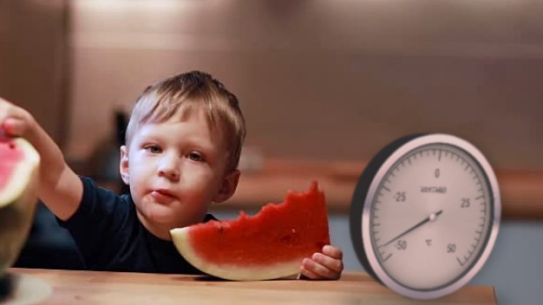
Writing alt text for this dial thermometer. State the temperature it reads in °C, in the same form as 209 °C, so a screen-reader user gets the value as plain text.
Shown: -45 °C
